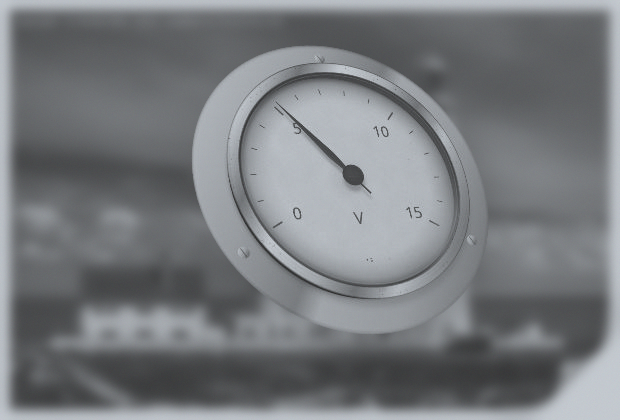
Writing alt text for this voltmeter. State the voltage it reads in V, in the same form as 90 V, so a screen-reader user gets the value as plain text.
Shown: 5 V
